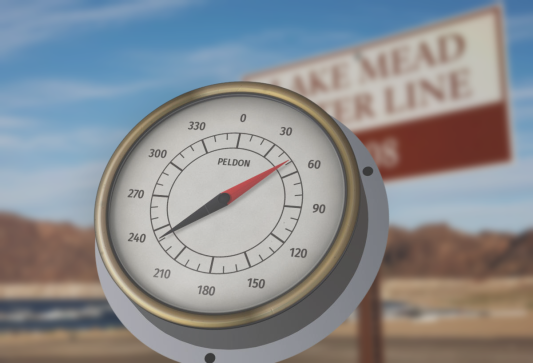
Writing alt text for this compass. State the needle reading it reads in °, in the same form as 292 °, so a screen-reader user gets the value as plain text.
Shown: 50 °
